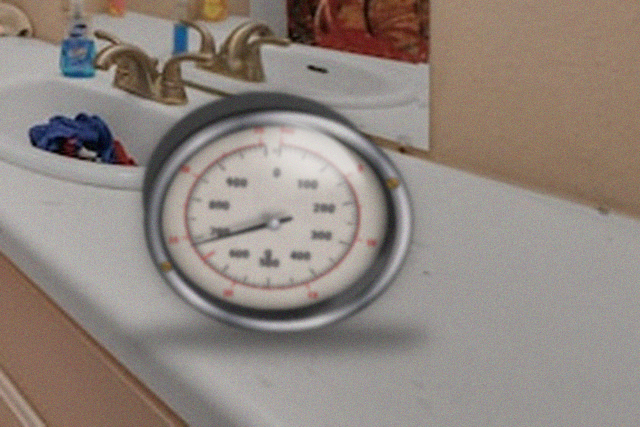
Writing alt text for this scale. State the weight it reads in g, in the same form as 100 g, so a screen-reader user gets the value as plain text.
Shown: 700 g
